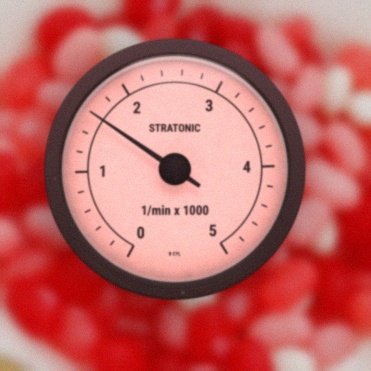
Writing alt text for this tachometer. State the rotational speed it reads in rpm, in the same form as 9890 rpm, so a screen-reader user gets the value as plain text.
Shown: 1600 rpm
